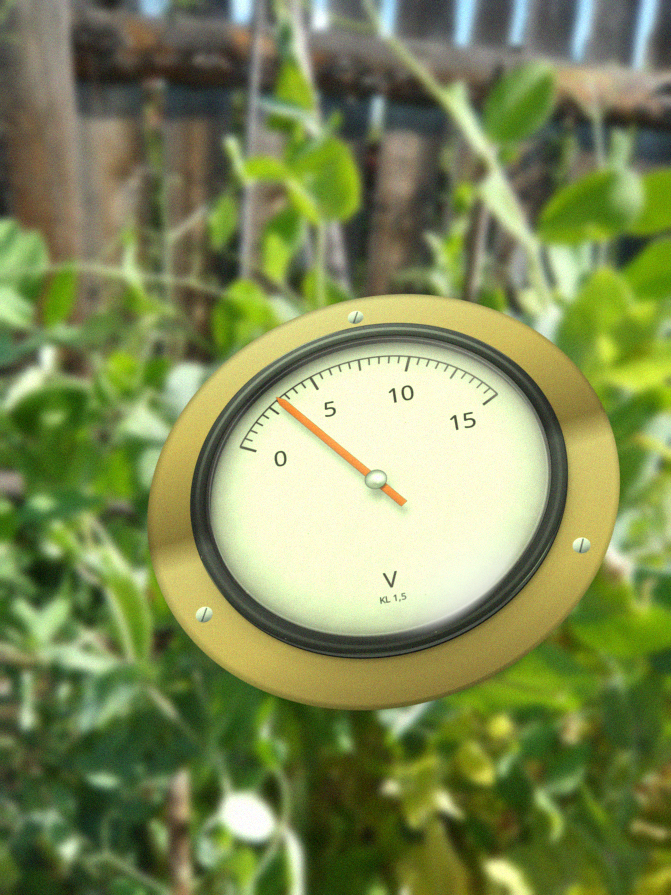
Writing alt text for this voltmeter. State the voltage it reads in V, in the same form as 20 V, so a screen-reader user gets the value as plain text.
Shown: 3 V
